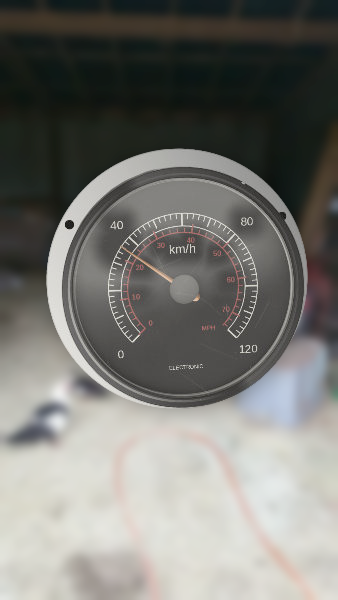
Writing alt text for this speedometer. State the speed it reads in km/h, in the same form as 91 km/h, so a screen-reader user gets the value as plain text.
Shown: 36 km/h
